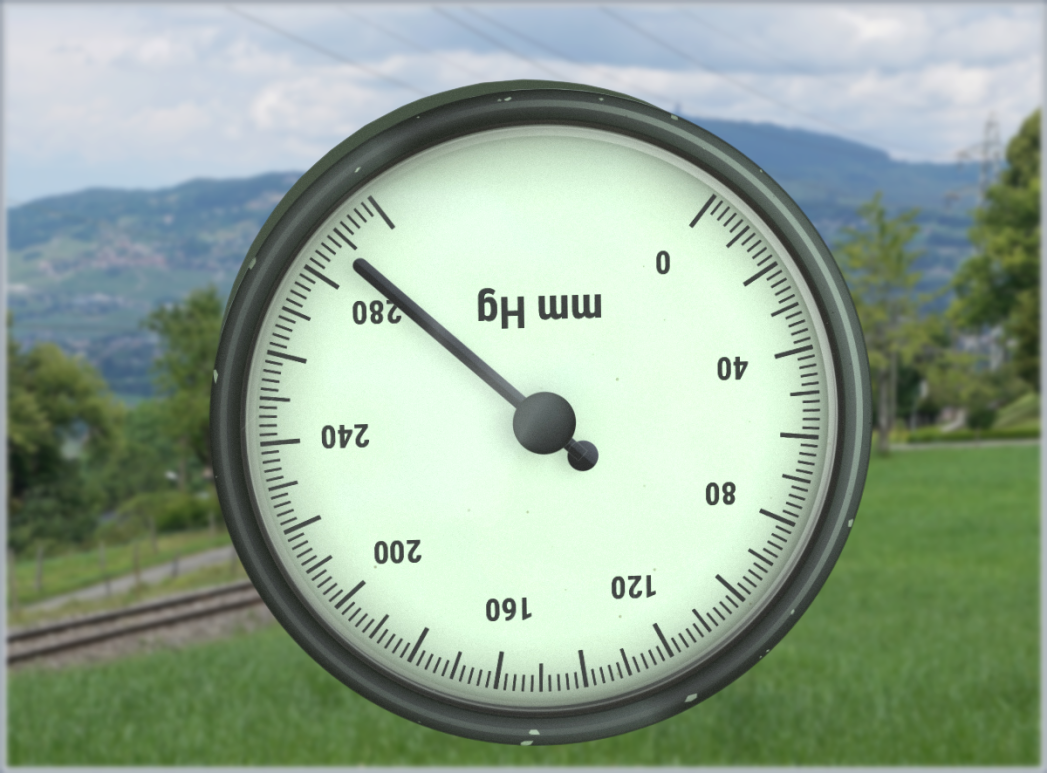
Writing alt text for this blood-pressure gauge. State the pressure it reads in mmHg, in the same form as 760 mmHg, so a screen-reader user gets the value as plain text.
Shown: 288 mmHg
